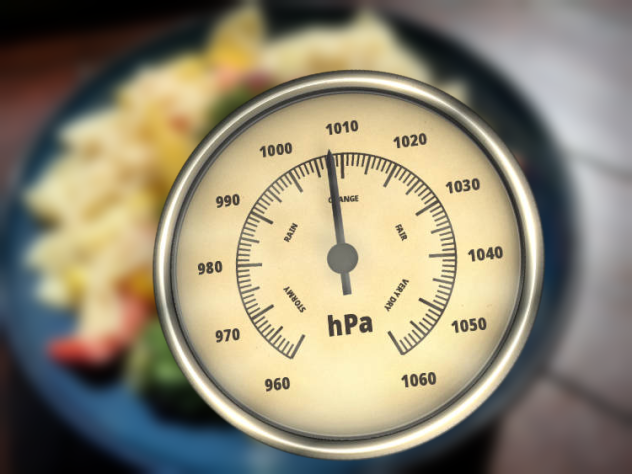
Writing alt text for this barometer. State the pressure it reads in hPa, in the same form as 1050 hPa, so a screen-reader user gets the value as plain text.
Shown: 1008 hPa
